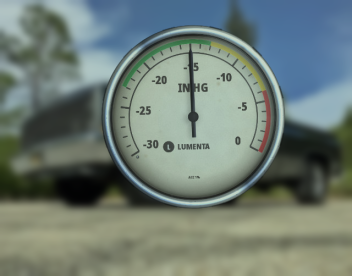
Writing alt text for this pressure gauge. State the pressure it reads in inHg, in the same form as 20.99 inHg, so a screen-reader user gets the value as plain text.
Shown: -15 inHg
